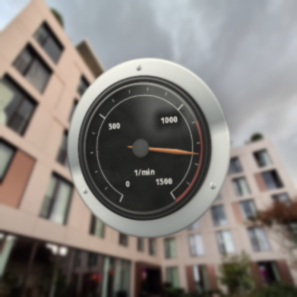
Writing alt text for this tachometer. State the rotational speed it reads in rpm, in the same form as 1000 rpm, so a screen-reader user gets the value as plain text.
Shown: 1250 rpm
